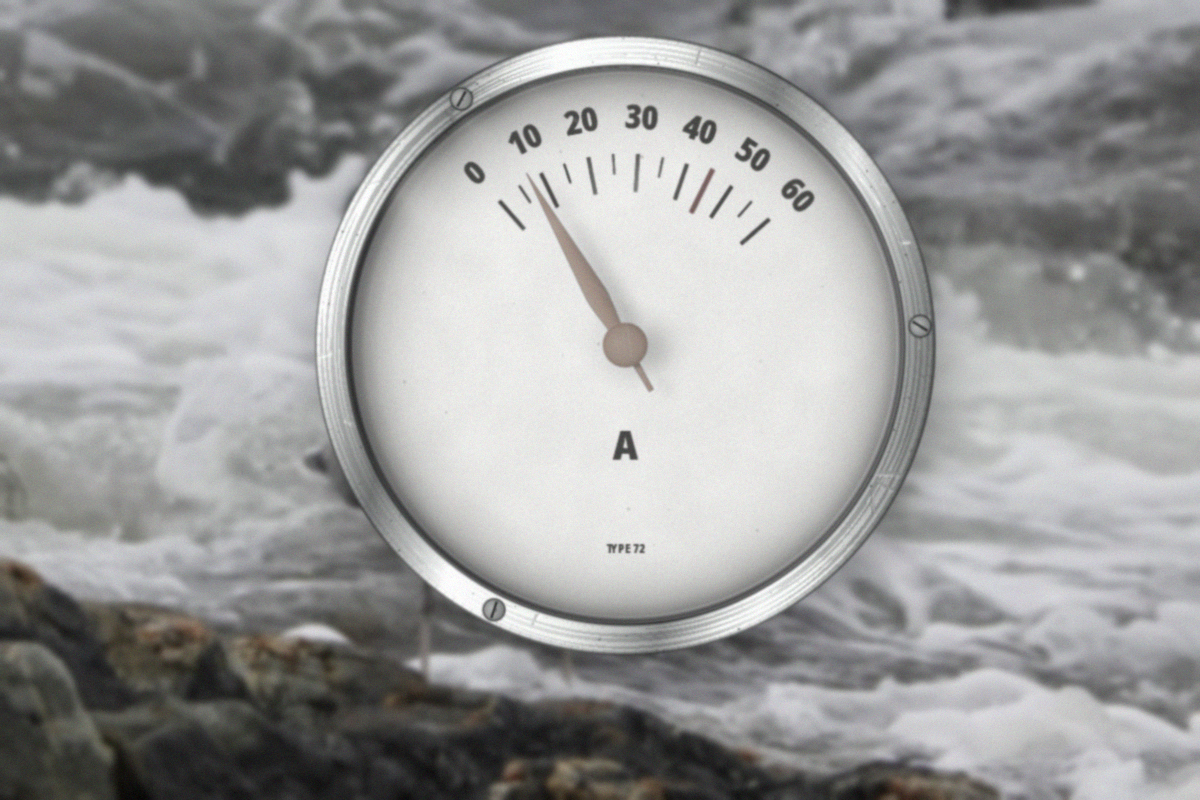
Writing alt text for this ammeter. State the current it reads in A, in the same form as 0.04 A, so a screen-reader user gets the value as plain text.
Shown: 7.5 A
